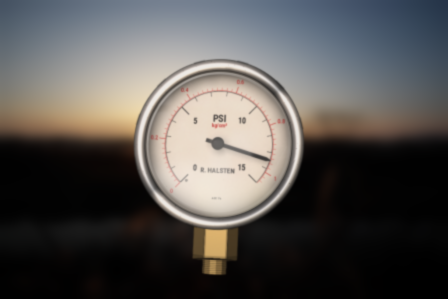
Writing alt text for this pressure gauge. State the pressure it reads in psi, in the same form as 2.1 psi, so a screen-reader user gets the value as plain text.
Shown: 13.5 psi
